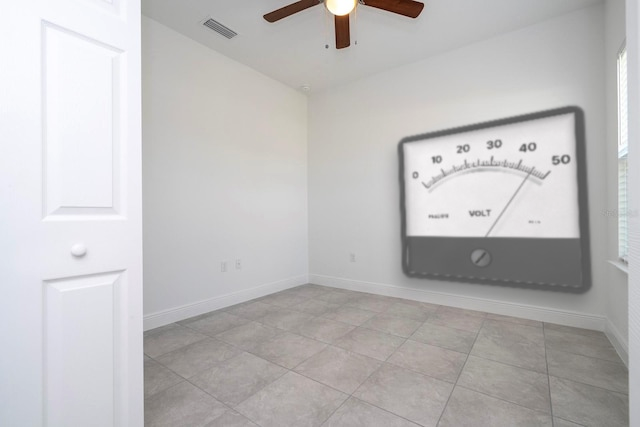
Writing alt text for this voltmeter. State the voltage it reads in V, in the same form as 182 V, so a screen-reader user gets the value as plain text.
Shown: 45 V
